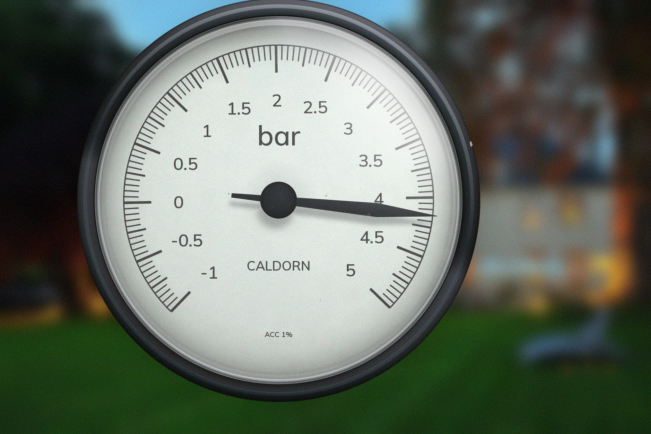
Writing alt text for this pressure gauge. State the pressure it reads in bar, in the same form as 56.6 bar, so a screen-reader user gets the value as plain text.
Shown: 4.15 bar
